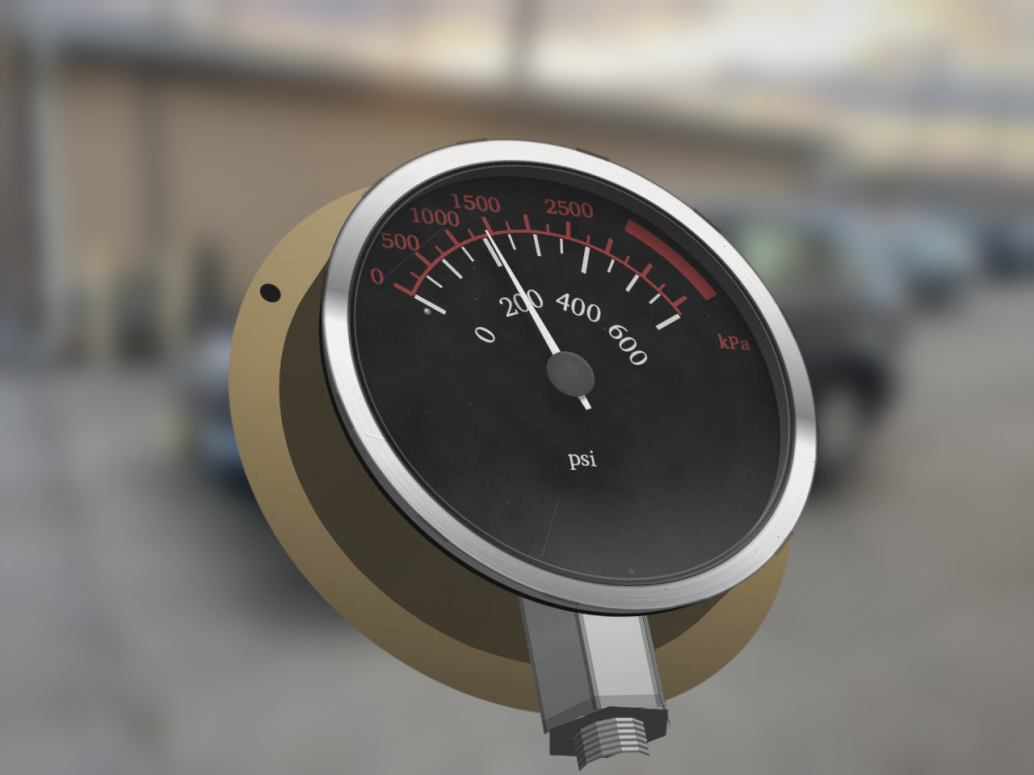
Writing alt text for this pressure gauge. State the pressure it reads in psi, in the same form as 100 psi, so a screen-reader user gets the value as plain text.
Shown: 200 psi
